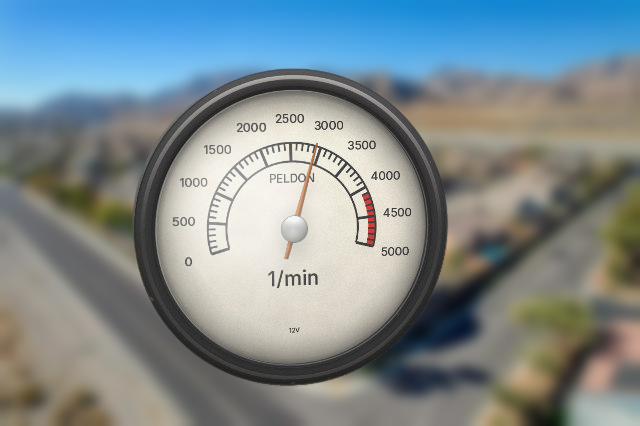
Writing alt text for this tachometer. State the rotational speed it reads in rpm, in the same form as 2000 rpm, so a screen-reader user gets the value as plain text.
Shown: 2900 rpm
